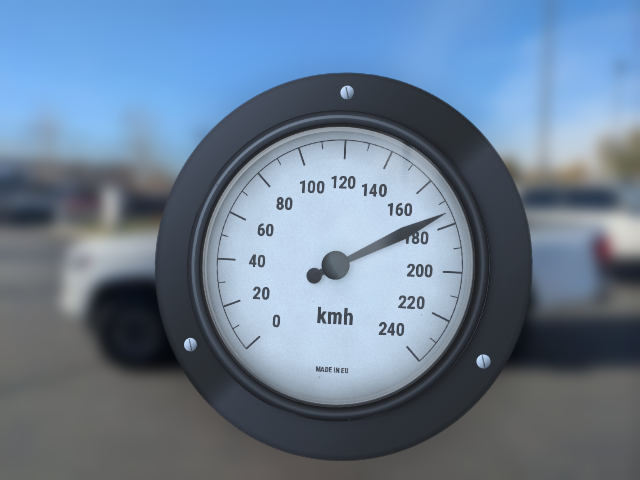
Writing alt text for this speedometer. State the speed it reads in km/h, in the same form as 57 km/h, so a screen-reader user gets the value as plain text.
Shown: 175 km/h
